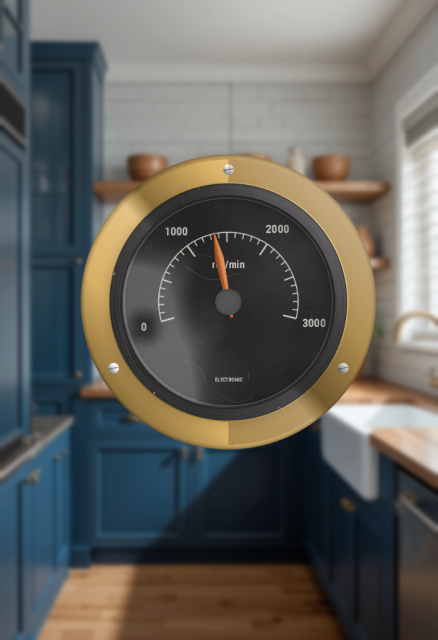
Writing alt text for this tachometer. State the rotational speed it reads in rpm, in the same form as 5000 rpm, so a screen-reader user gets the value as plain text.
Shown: 1350 rpm
